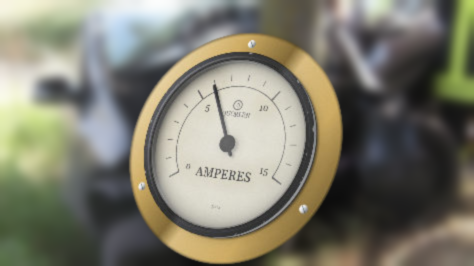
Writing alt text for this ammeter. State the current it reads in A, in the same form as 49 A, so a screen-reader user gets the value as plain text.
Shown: 6 A
